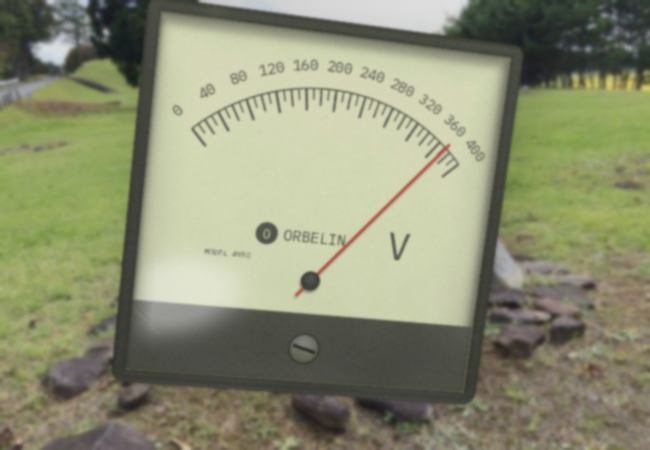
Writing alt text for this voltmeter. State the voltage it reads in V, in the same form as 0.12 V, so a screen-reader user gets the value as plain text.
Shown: 370 V
